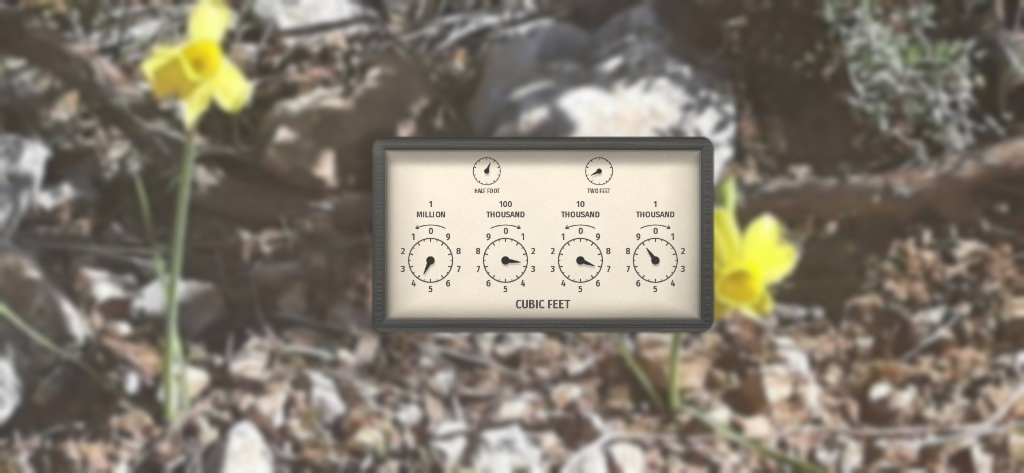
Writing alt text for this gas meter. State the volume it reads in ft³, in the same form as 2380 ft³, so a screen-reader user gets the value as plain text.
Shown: 426900 ft³
